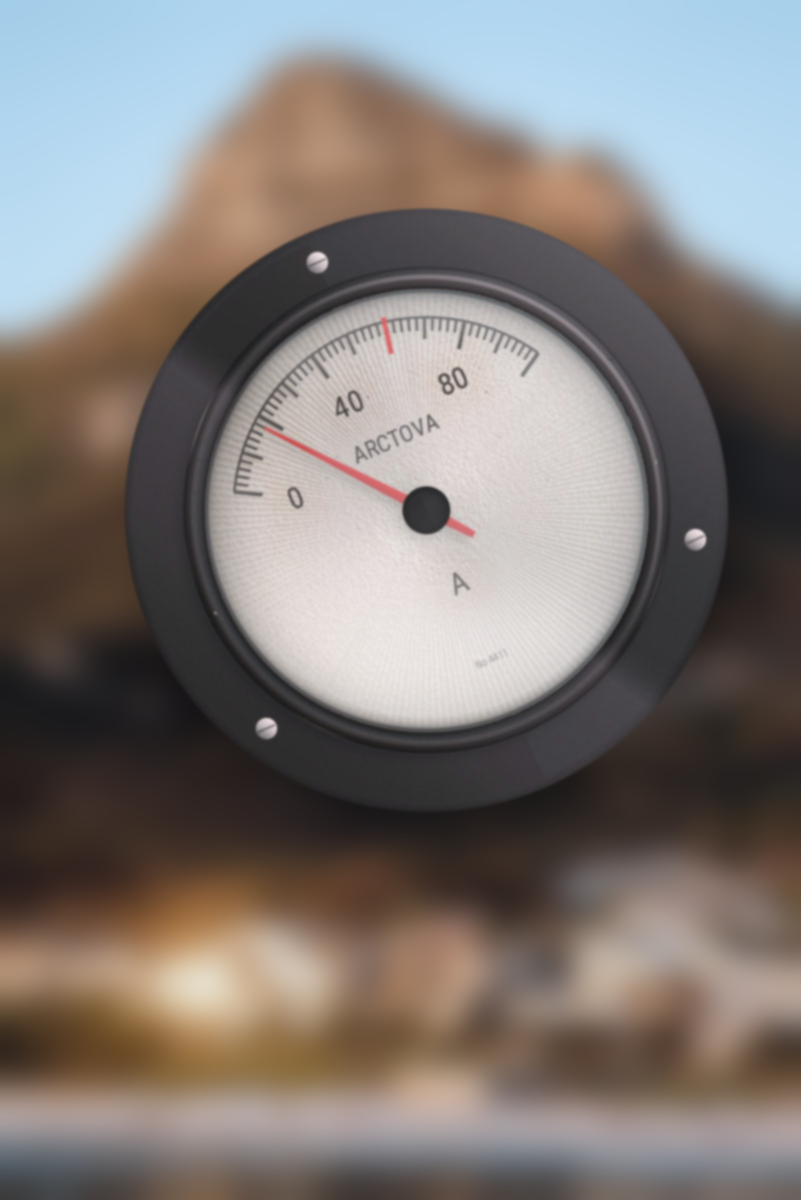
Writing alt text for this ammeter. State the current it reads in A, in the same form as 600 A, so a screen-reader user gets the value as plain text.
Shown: 18 A
